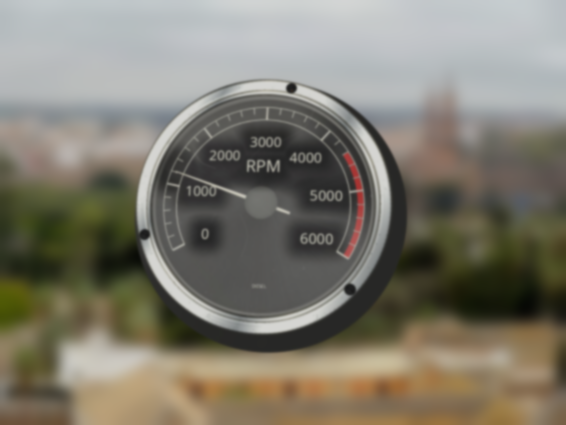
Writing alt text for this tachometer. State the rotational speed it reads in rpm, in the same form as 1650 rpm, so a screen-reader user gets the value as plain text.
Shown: 1200 rpm
